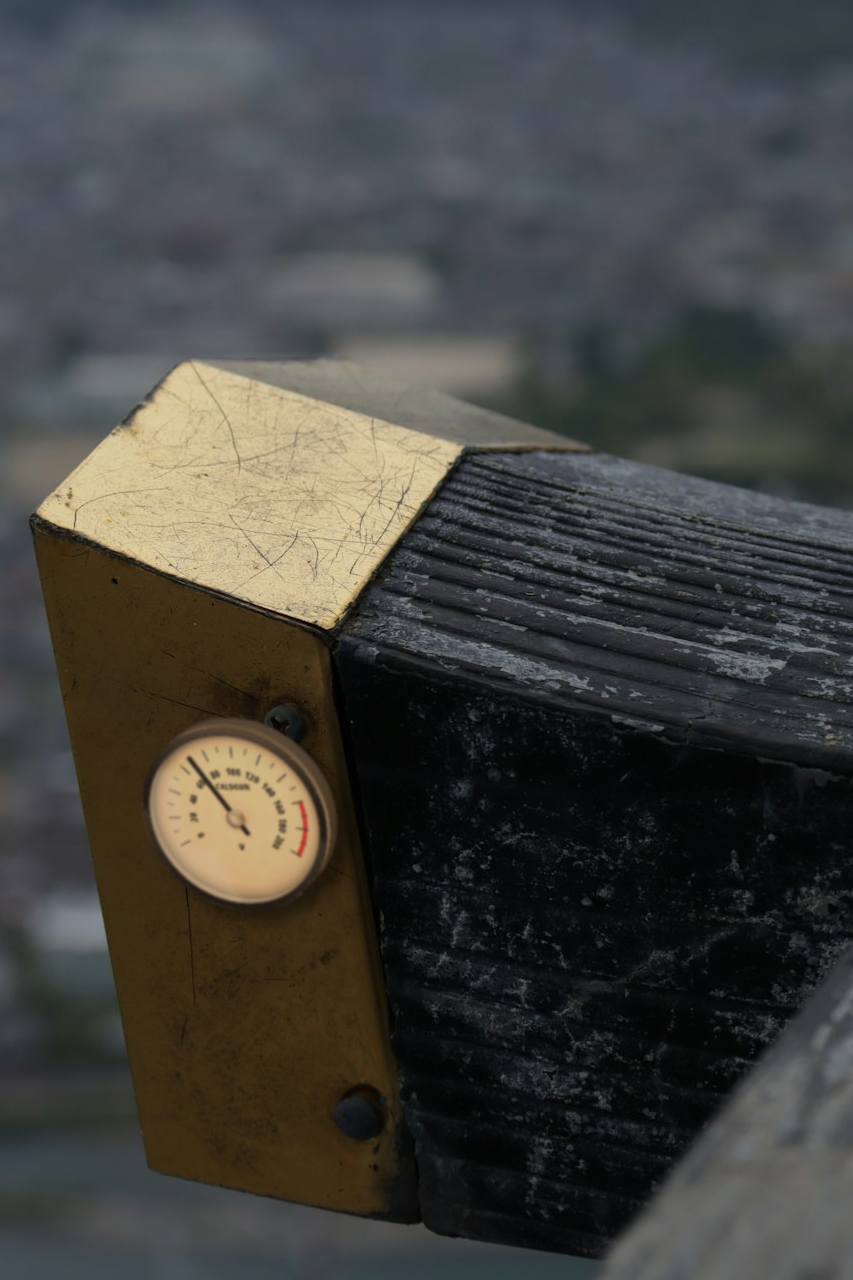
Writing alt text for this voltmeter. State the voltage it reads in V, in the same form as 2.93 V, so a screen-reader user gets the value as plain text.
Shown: 70 V
